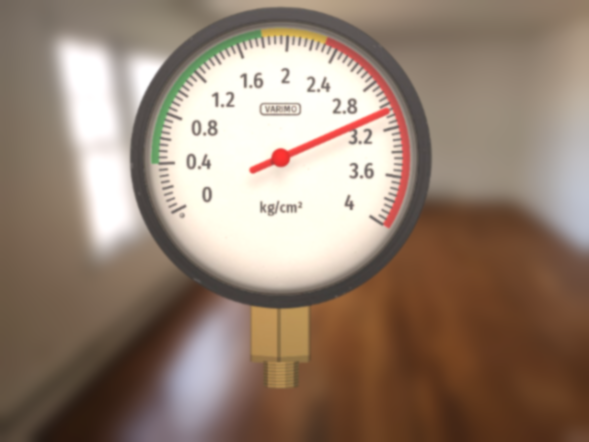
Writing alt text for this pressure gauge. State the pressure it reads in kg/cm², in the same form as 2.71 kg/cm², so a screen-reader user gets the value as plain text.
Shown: 3.05 kg/cm²
